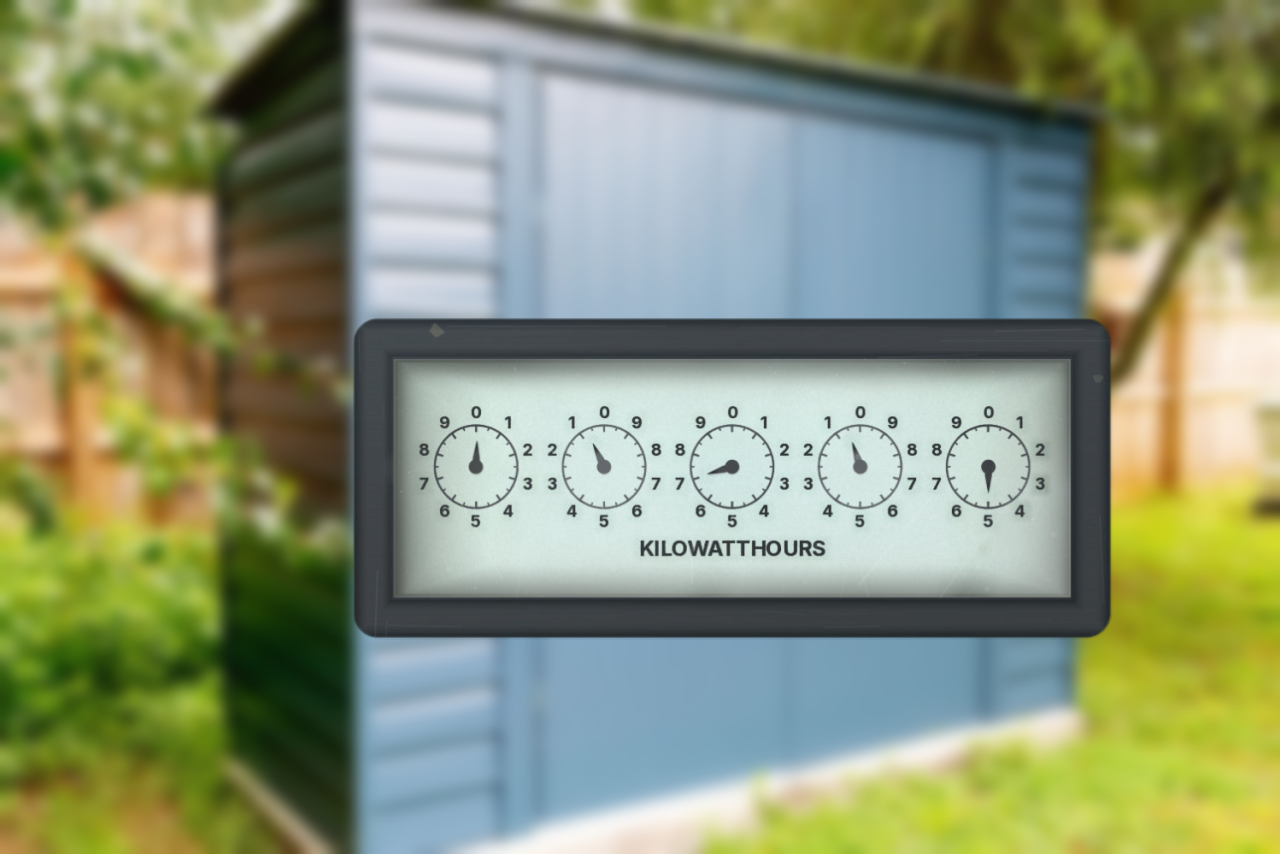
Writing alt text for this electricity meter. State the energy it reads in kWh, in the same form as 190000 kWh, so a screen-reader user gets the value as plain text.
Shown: 705 kWh
